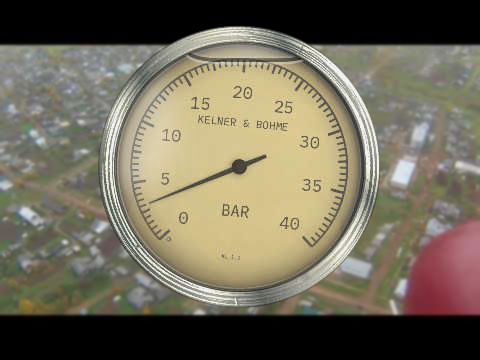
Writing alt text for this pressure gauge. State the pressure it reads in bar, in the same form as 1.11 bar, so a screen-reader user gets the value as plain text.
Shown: 3 bar
